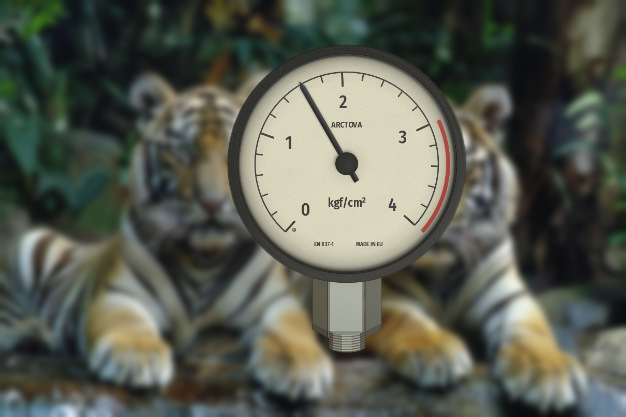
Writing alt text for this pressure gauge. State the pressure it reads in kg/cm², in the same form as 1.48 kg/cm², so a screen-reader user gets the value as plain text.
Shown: 1.6 kg/cm²
